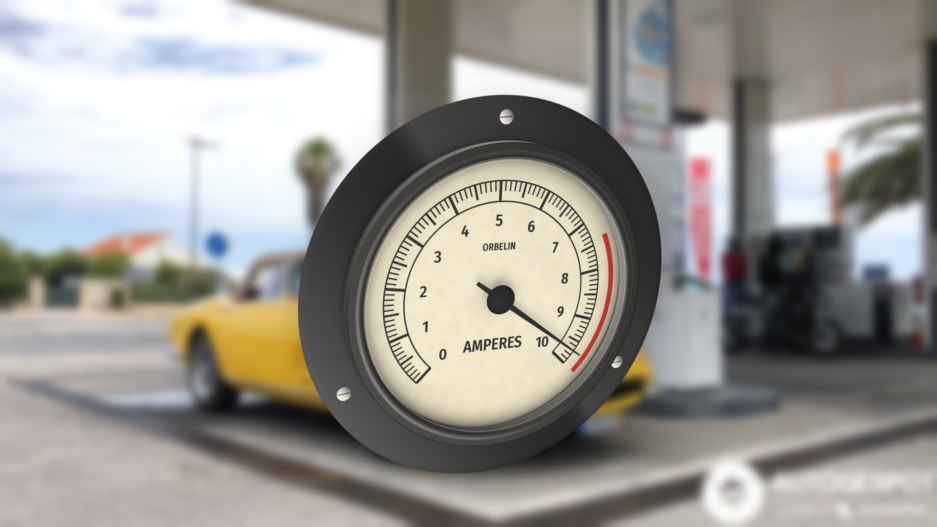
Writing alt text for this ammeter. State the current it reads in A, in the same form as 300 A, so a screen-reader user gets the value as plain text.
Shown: 9.7 A
